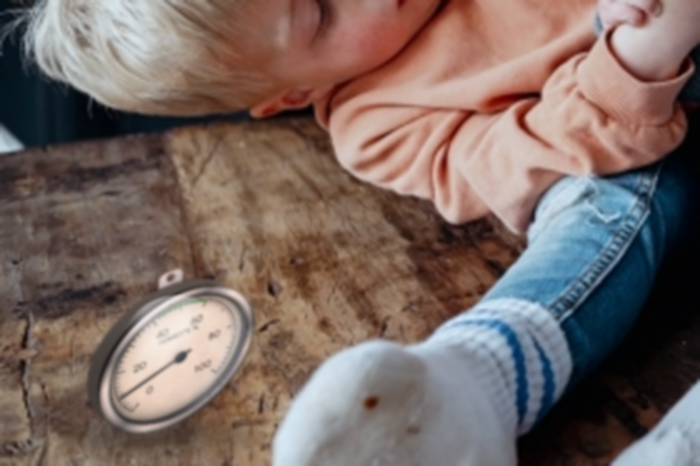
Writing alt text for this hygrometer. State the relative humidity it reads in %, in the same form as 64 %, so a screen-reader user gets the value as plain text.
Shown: 10 %
